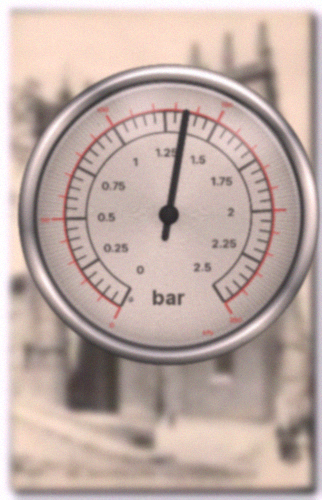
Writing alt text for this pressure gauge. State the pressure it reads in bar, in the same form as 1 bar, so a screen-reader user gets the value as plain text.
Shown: 1.35 bar
